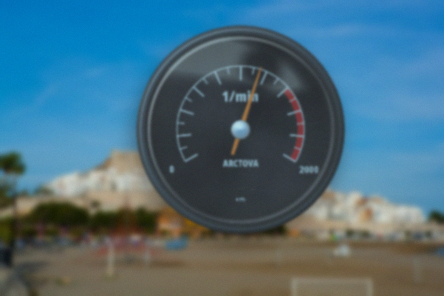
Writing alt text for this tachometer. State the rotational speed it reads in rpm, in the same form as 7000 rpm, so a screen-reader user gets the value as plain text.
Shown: 1150 rpm
